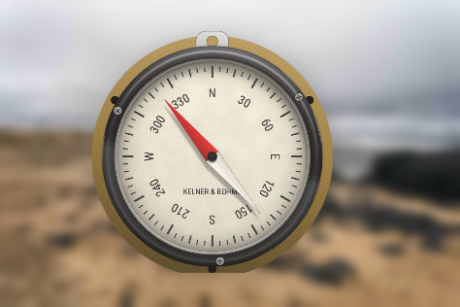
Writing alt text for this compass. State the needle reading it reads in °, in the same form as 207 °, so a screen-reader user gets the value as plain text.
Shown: 320 °
